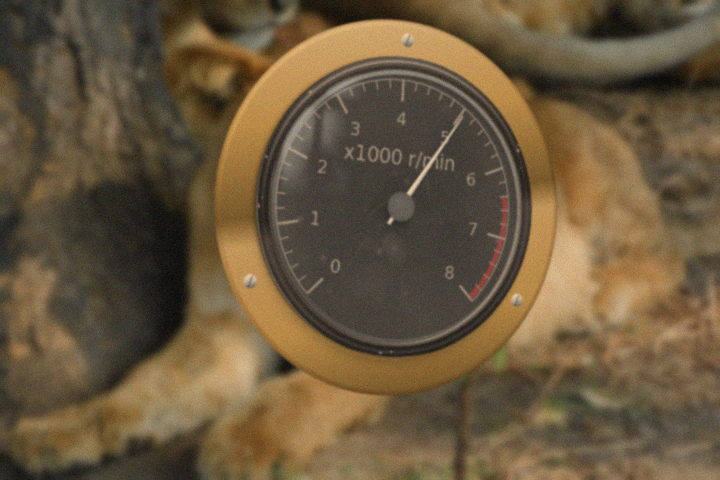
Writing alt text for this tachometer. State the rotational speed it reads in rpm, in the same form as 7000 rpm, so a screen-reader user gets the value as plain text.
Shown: 5000 rpm
